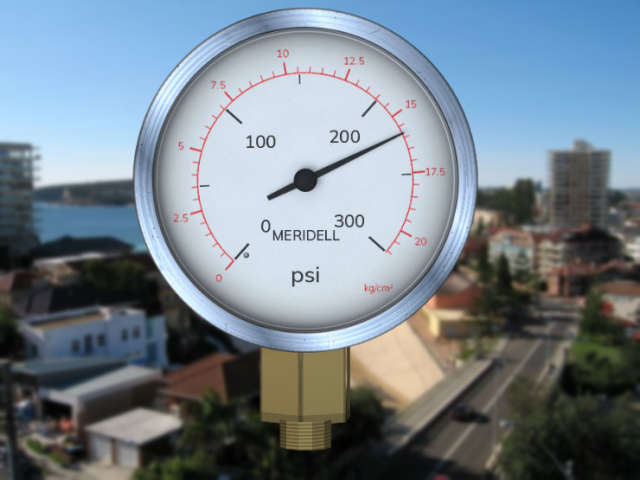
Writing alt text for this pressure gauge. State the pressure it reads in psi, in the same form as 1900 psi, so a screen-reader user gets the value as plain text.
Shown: 225 psi
